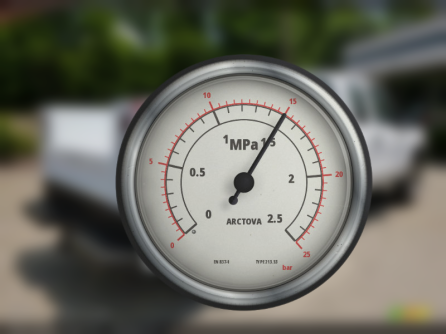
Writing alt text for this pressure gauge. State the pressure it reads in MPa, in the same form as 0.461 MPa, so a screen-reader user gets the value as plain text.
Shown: 1.5 MPa
